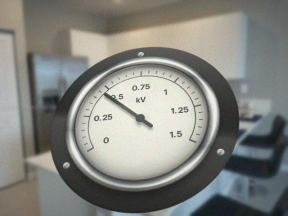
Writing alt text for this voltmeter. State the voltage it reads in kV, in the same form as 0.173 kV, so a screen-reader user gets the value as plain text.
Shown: 0.45 kV
